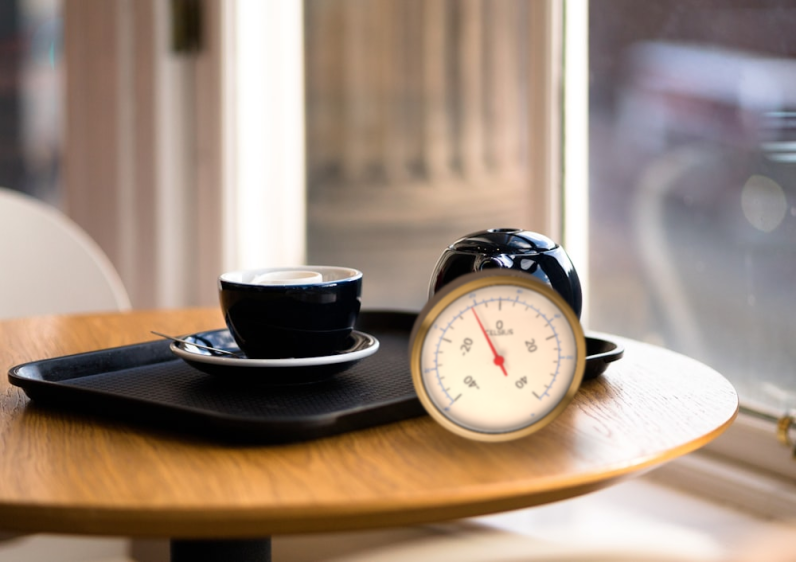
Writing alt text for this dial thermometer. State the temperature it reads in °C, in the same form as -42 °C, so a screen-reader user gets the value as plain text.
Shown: -8 °C
